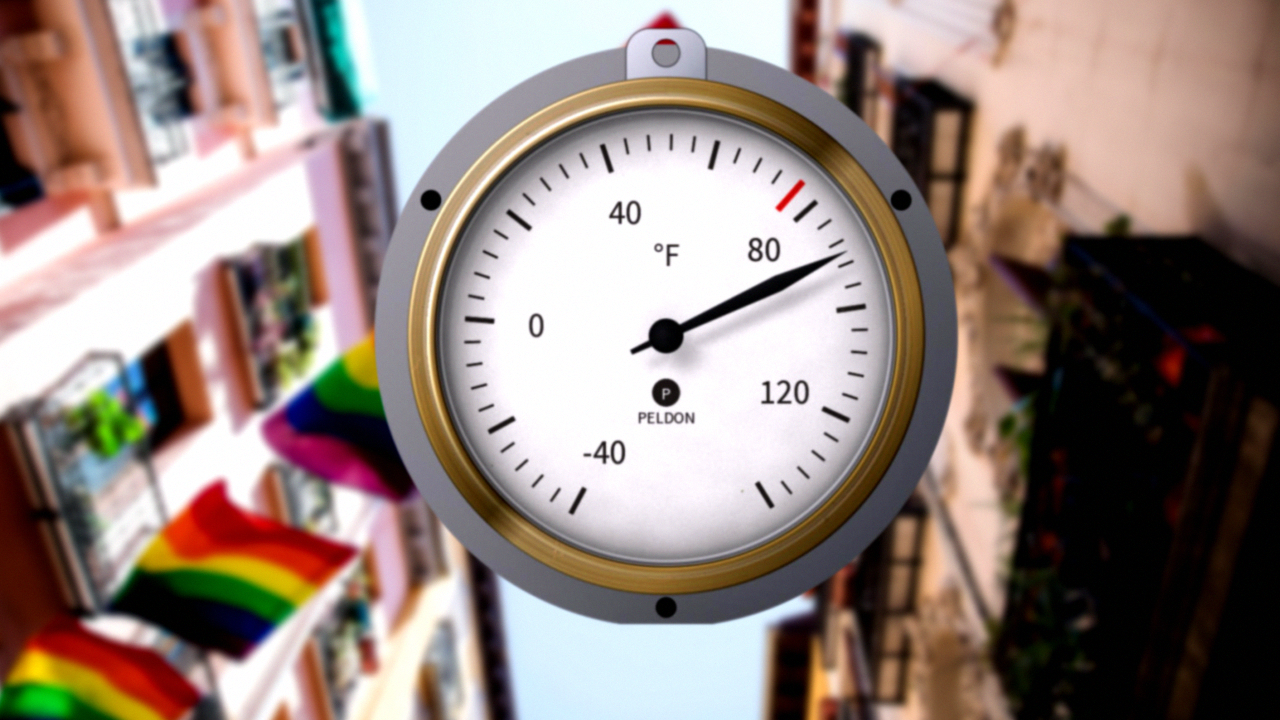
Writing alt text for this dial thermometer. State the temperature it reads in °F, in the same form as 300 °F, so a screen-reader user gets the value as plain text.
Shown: 90 °F
